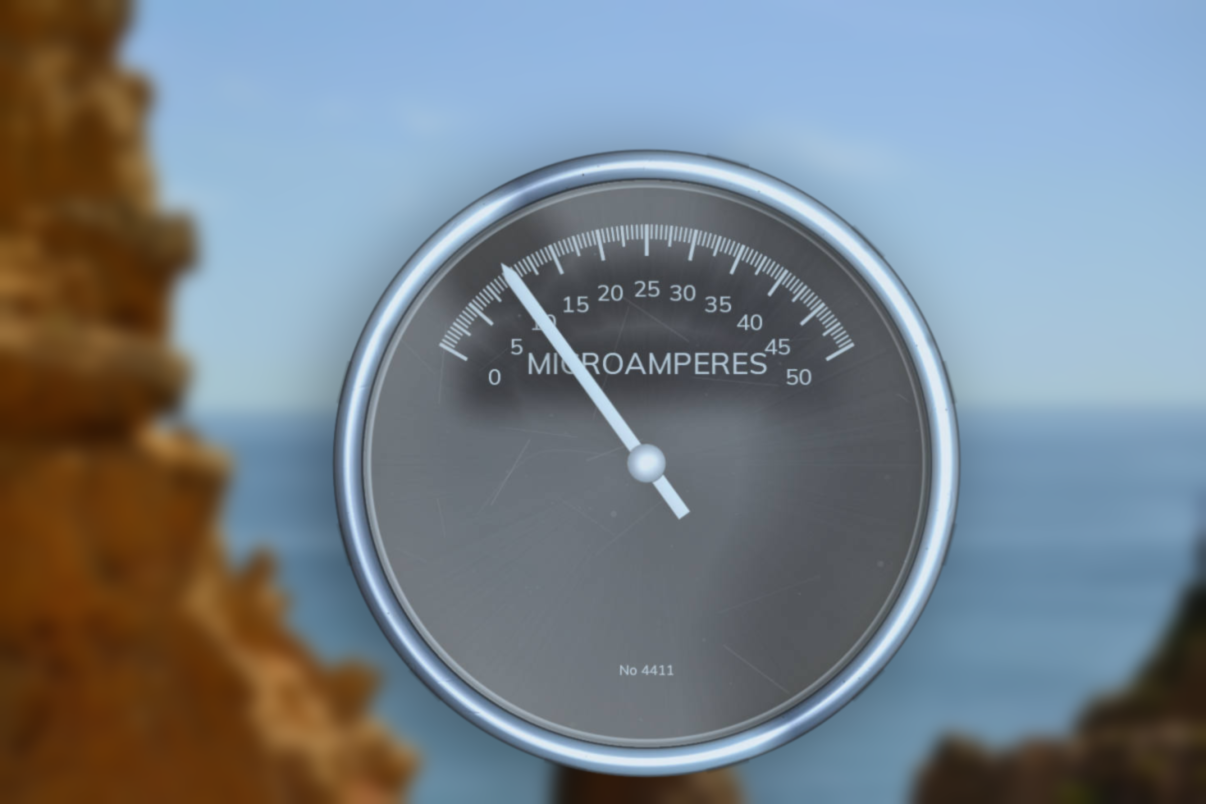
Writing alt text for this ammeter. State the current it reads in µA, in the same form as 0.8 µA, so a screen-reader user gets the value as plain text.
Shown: 10 µA
